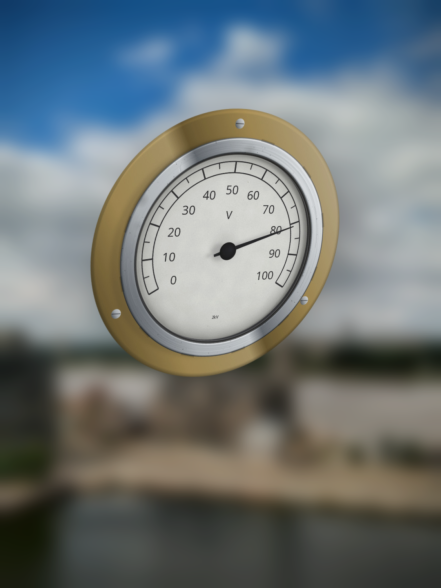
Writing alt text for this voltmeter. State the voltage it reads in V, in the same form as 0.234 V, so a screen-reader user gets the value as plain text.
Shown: 80 V
